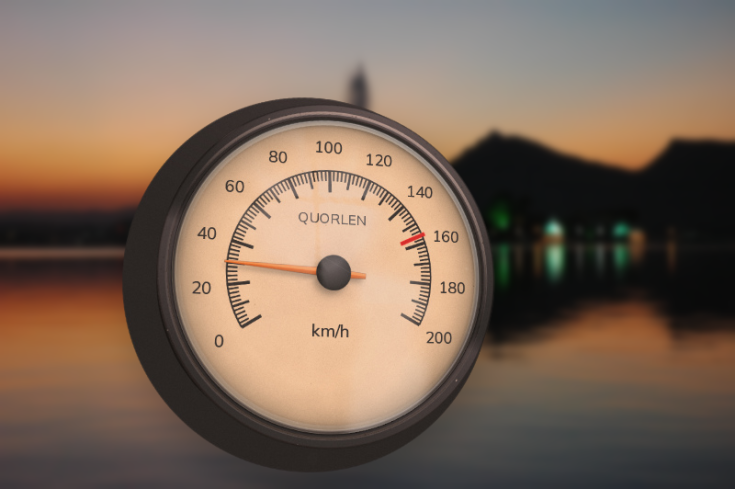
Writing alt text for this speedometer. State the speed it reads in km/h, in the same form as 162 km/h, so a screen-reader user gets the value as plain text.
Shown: 30 km/h
